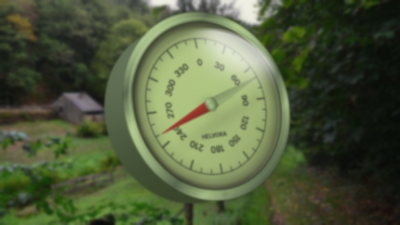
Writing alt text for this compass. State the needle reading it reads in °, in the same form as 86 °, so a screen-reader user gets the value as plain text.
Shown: 250 °
